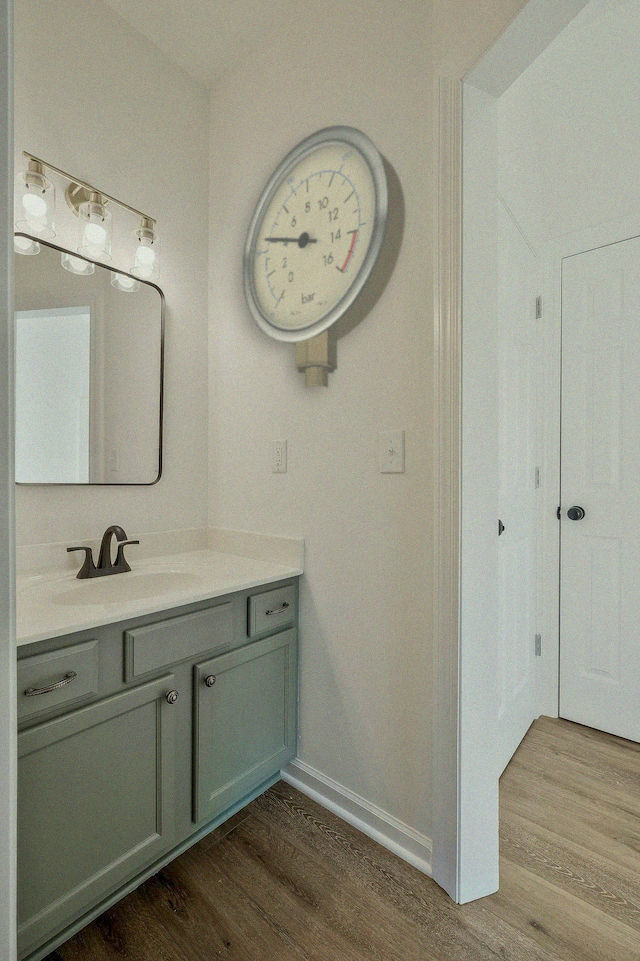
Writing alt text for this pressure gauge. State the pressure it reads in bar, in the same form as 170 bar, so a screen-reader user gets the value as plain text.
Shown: 4 bar
